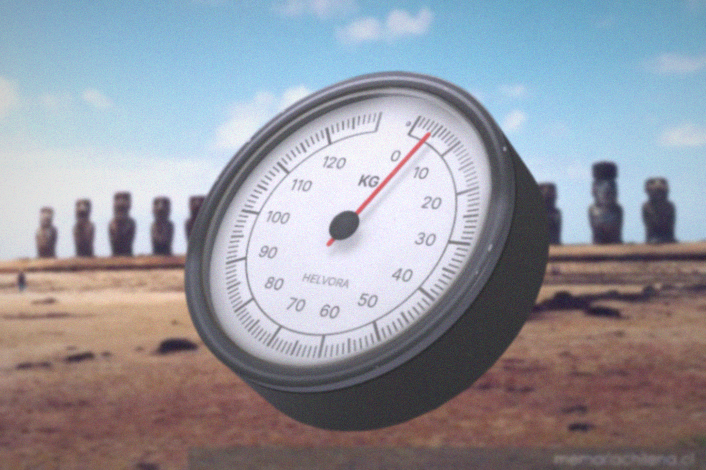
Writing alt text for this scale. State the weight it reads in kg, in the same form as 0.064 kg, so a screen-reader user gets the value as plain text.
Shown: 5 kg
